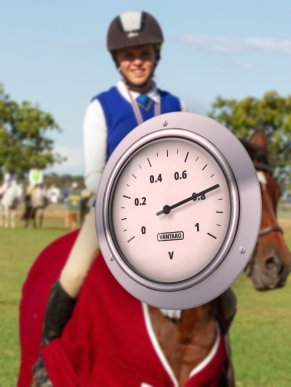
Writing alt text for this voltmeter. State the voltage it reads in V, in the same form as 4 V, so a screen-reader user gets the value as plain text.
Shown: 0.8 V
